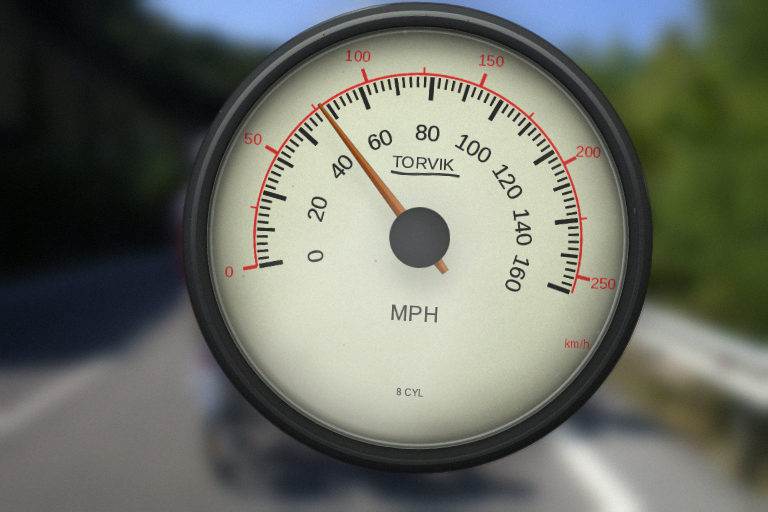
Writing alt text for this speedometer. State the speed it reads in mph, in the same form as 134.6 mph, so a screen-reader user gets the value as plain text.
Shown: 48 mph
